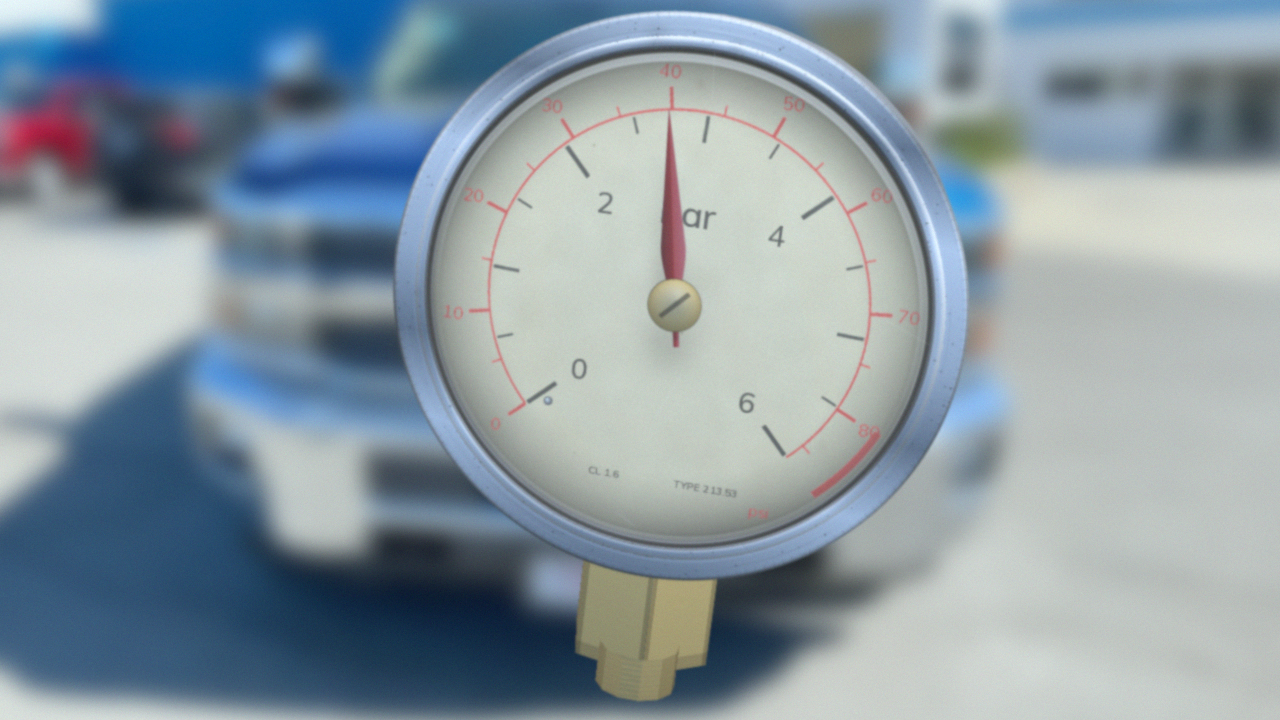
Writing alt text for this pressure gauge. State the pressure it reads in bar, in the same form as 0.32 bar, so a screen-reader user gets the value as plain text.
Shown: 2.75 bar
